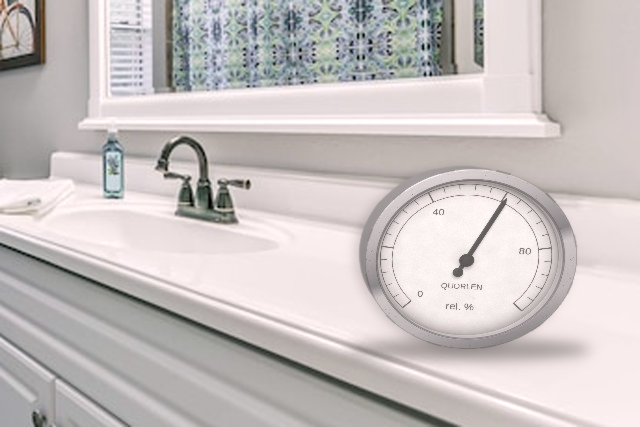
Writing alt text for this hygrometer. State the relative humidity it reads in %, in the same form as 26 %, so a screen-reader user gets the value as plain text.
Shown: 60 %
